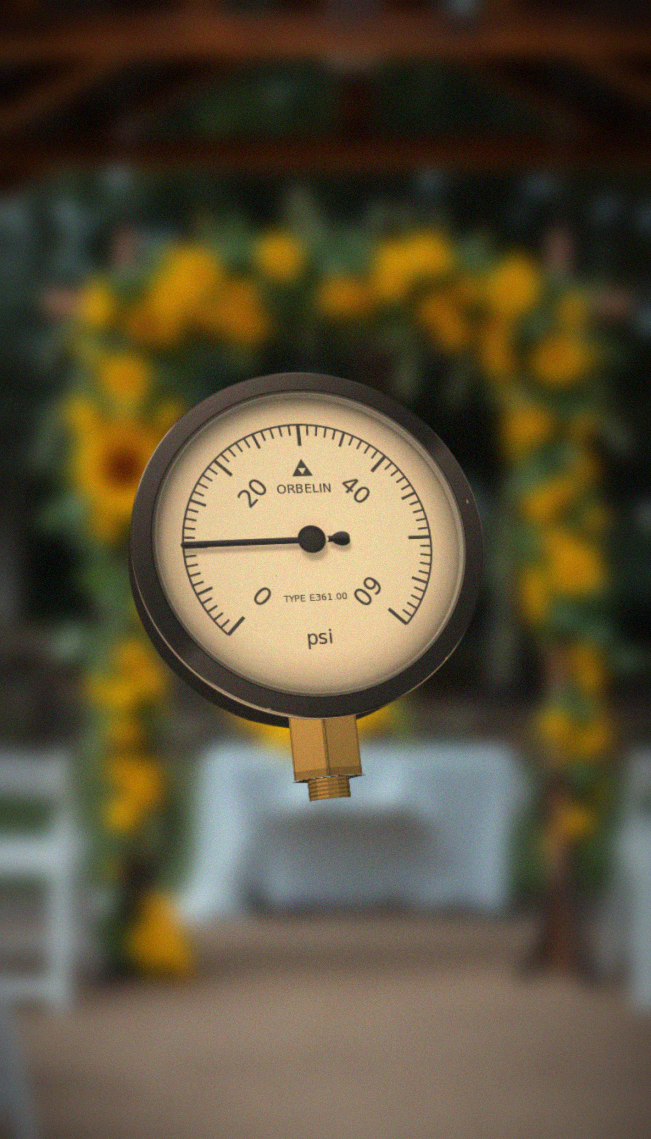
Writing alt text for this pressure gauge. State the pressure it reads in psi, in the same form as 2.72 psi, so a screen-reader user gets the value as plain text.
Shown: 10 psi
